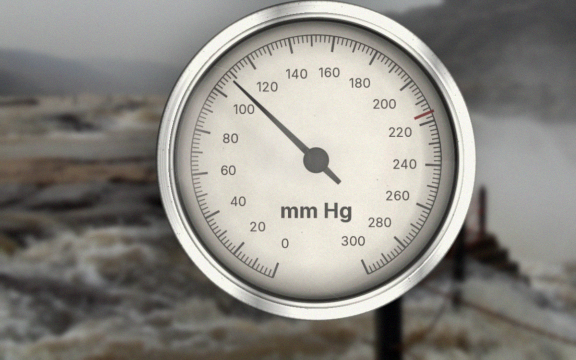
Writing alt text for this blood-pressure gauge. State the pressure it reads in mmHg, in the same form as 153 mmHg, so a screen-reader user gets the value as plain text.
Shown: 108 mmHg
